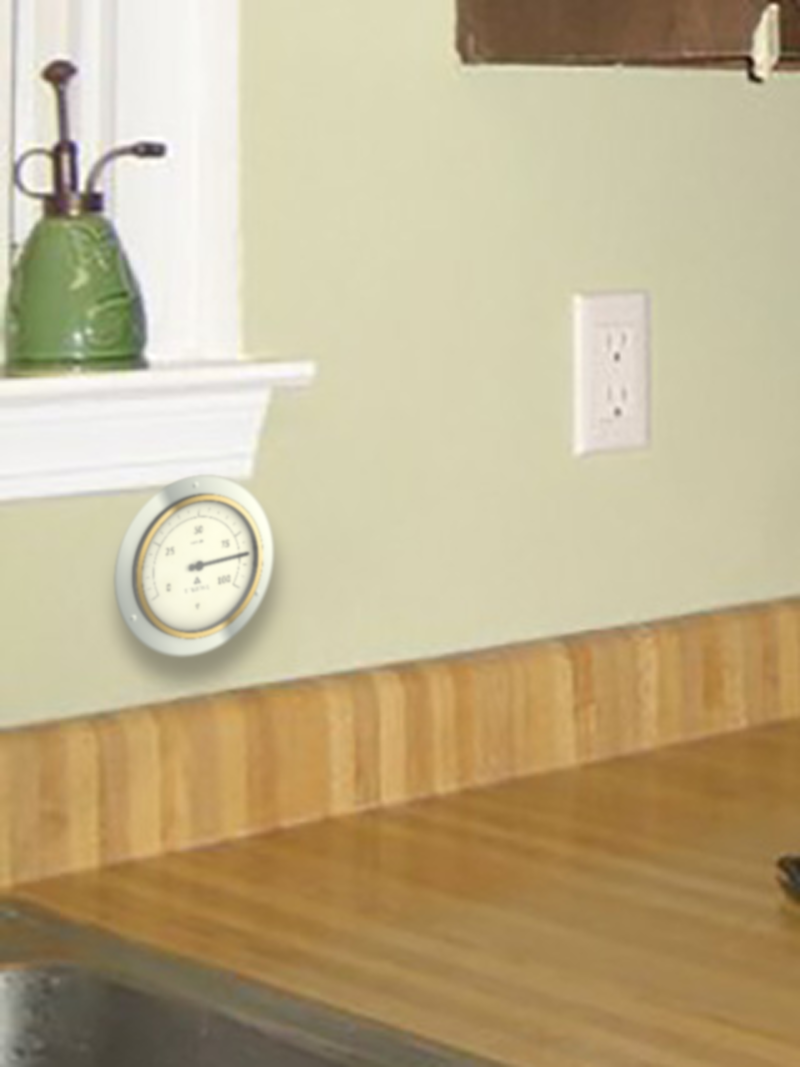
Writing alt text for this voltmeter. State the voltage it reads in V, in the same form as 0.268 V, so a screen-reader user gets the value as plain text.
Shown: 85 V
